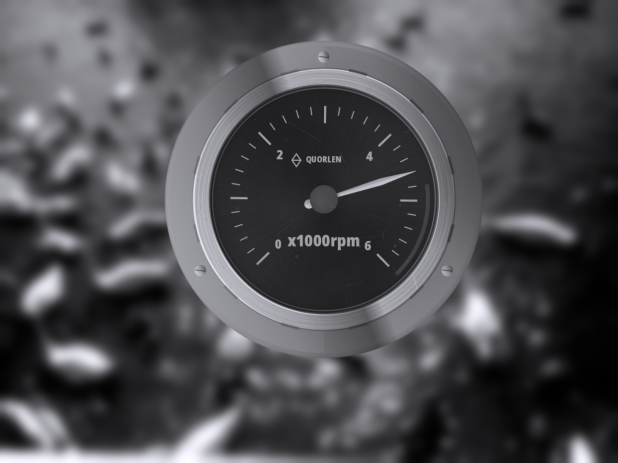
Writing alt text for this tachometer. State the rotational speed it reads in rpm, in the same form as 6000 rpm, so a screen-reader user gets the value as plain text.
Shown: 4600 rpm
